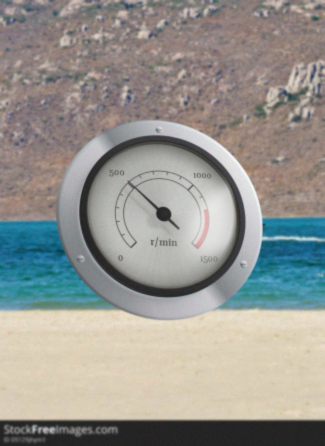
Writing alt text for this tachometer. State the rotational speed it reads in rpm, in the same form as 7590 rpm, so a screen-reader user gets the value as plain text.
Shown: 500 rpm
